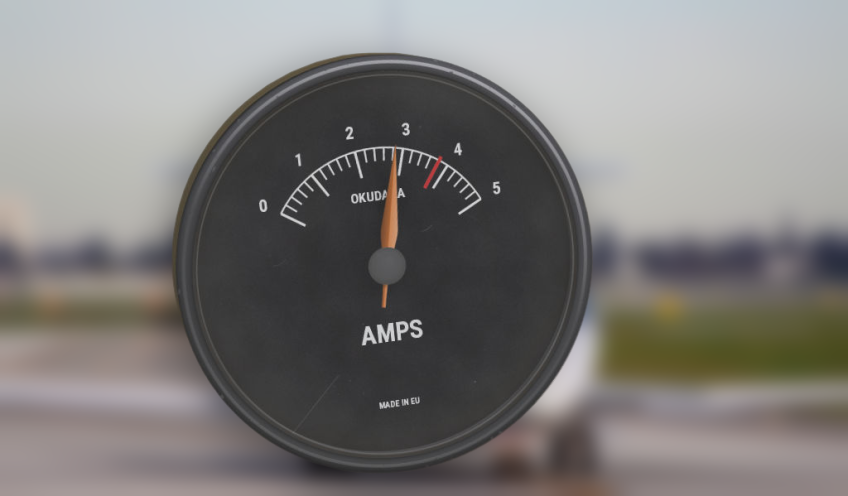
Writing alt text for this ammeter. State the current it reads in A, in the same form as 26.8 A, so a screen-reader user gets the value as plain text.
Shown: 2.8 A
